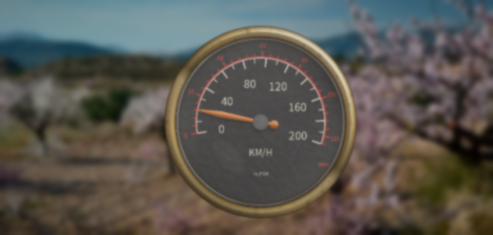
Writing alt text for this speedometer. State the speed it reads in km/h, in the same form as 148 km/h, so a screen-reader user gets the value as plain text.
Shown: 20 km/h
